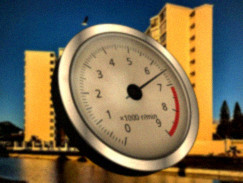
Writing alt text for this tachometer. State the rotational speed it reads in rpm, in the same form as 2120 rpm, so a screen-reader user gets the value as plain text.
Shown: 6500 rpm
